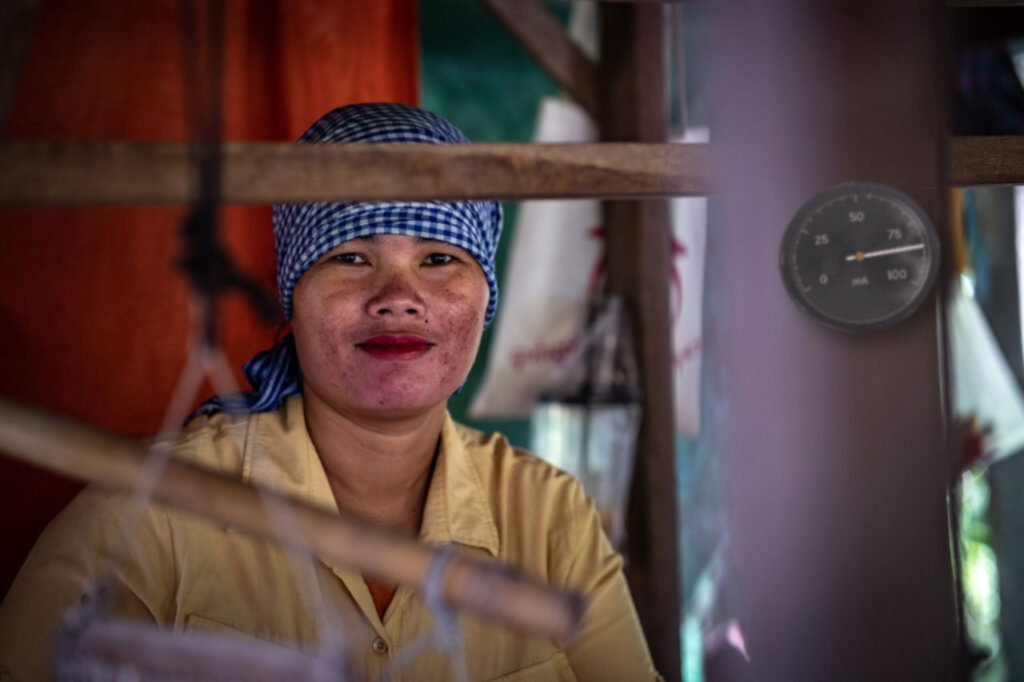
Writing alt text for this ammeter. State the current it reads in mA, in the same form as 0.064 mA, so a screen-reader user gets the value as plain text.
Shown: 85 mA
